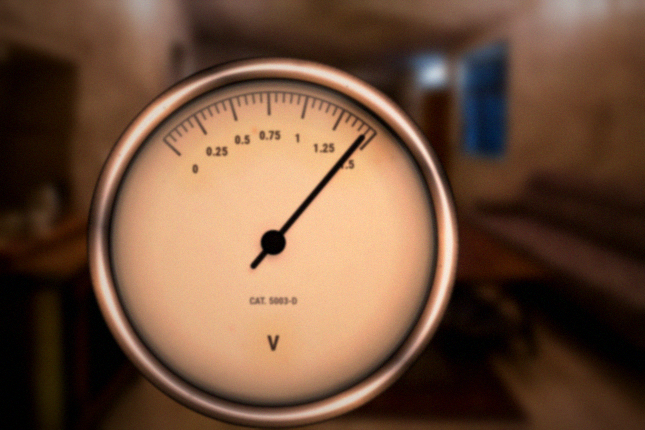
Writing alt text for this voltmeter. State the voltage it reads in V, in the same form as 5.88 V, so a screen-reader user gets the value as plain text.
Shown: 1.45 V
